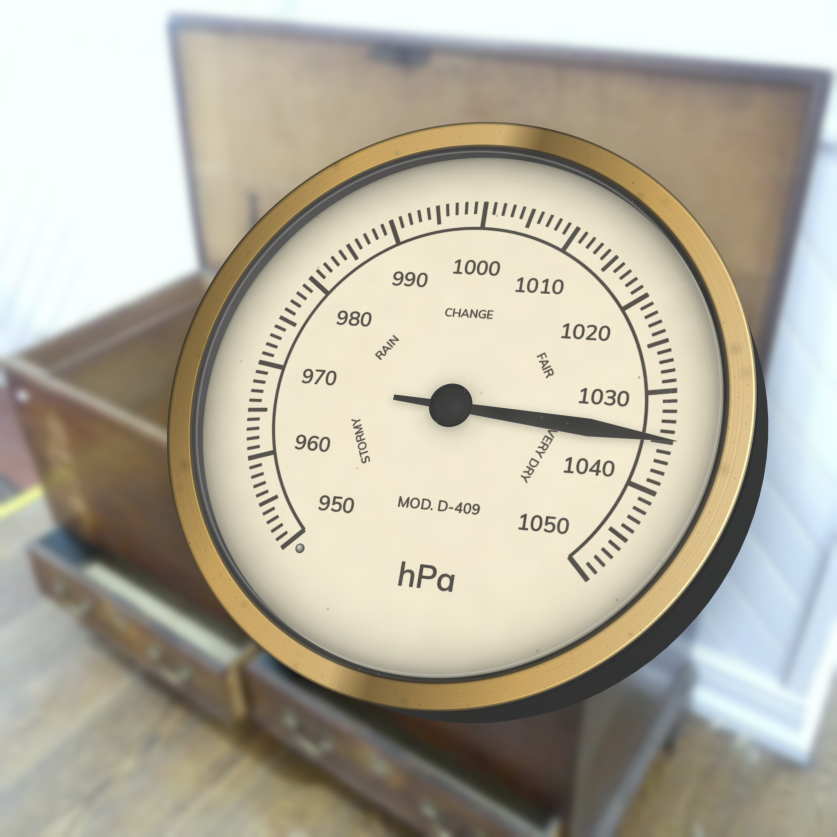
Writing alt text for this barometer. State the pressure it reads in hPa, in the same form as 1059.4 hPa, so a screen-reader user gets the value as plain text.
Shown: 1035 hPa
